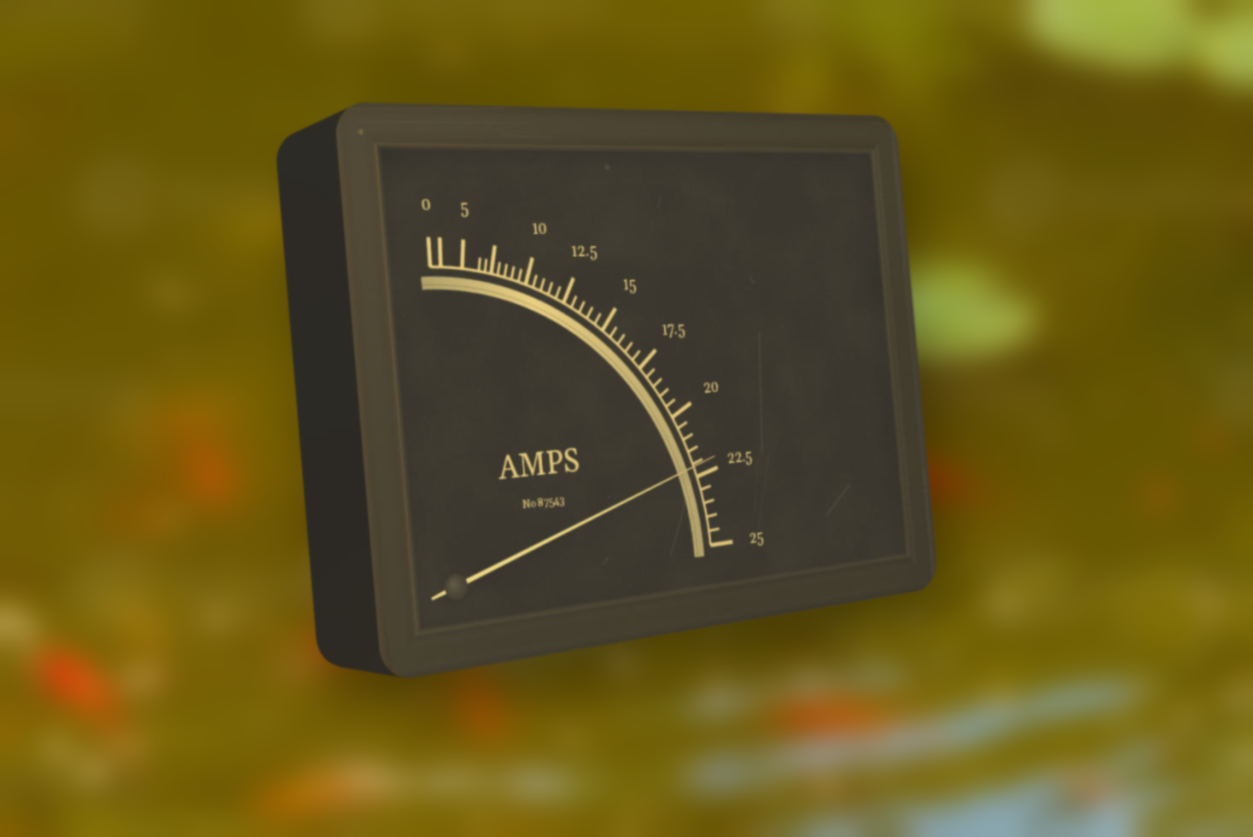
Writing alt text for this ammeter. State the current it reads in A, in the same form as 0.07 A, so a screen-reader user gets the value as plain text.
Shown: 22 A
